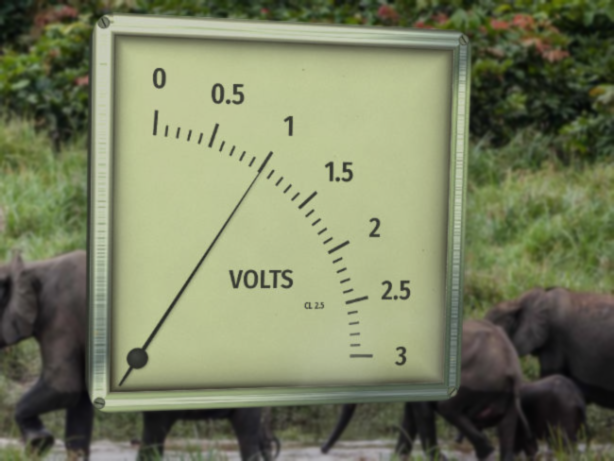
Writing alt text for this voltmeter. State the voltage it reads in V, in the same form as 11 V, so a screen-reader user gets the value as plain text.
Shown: 1 V
